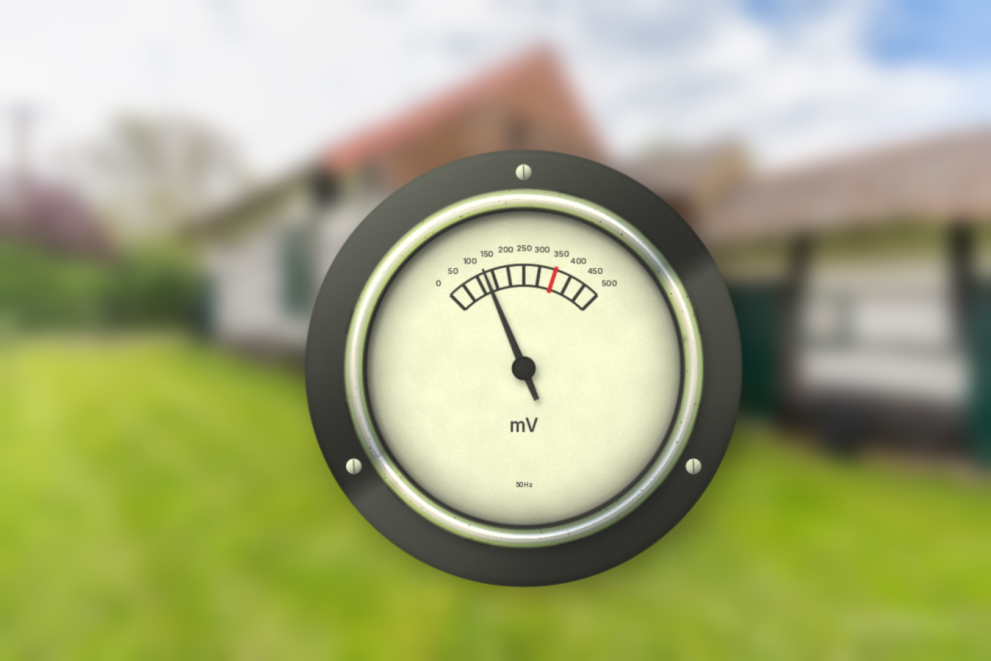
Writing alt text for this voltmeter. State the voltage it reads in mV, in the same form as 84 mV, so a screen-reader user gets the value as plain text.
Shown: 125 mV
